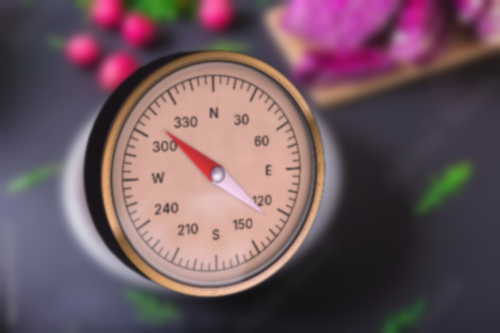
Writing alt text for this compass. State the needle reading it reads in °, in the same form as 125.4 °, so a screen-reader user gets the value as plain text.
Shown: 310 °
